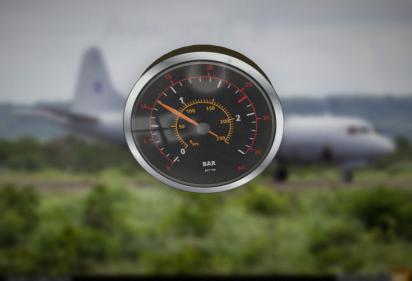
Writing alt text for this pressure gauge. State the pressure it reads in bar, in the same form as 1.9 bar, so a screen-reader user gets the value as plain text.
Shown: 0.8 bar
